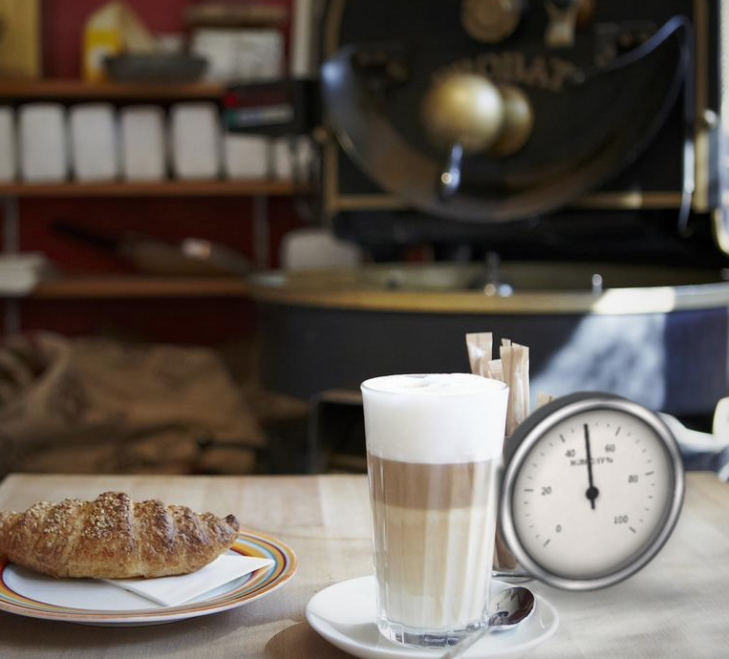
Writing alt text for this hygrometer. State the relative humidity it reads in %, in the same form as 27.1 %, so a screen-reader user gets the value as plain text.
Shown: 48 %
